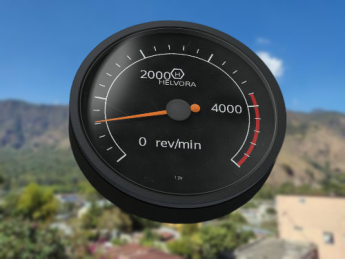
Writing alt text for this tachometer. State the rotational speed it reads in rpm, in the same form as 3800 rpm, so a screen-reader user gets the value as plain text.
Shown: 600 rpm
